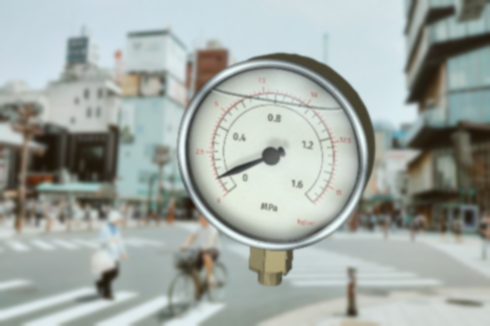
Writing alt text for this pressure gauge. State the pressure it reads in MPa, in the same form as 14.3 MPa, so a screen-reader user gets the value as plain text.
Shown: 0.1 MPa
